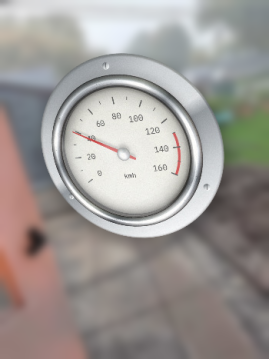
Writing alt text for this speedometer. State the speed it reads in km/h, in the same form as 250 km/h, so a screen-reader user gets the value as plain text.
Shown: 40 km/h
